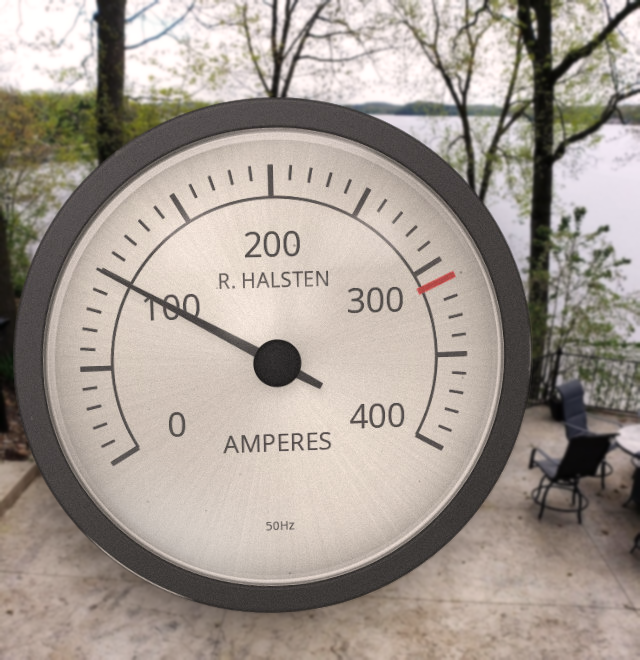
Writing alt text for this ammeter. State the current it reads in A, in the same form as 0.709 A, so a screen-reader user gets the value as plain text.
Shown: 100 A
